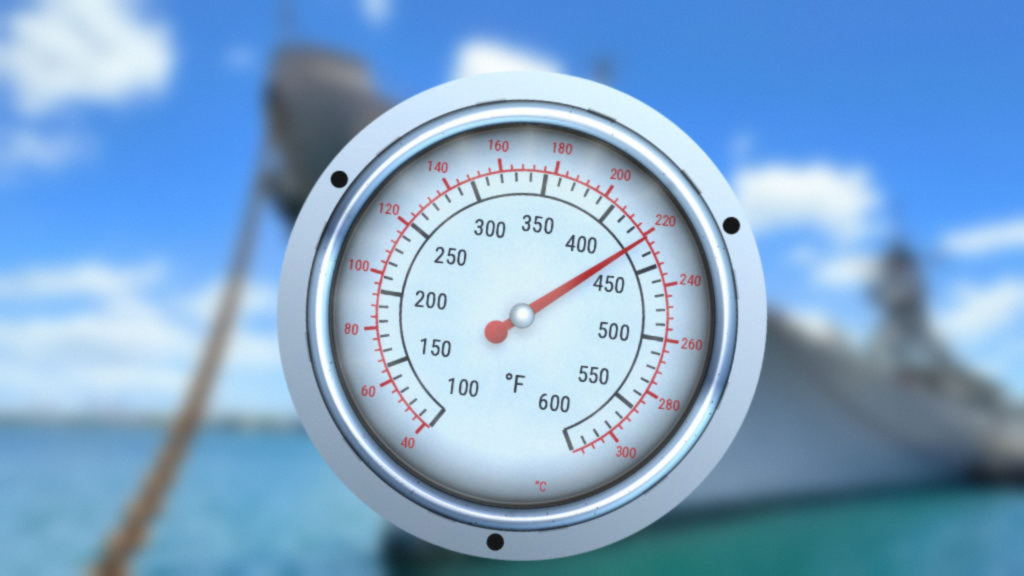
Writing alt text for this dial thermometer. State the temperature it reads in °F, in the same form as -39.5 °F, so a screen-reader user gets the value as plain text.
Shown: 430 °F
